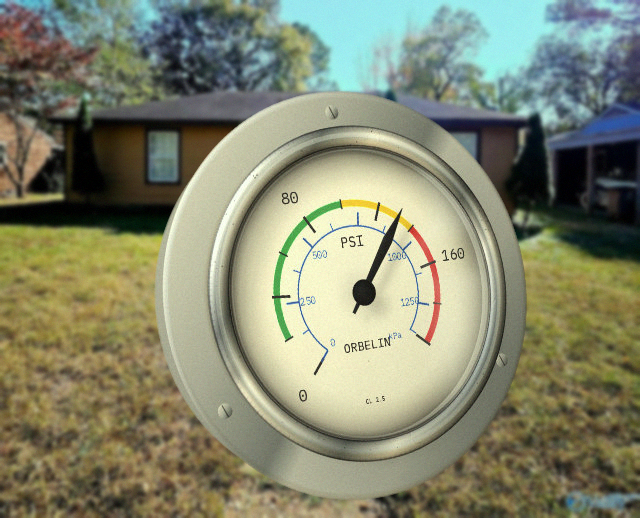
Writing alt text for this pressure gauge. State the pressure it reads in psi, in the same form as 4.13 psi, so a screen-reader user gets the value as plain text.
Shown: 130 psi
